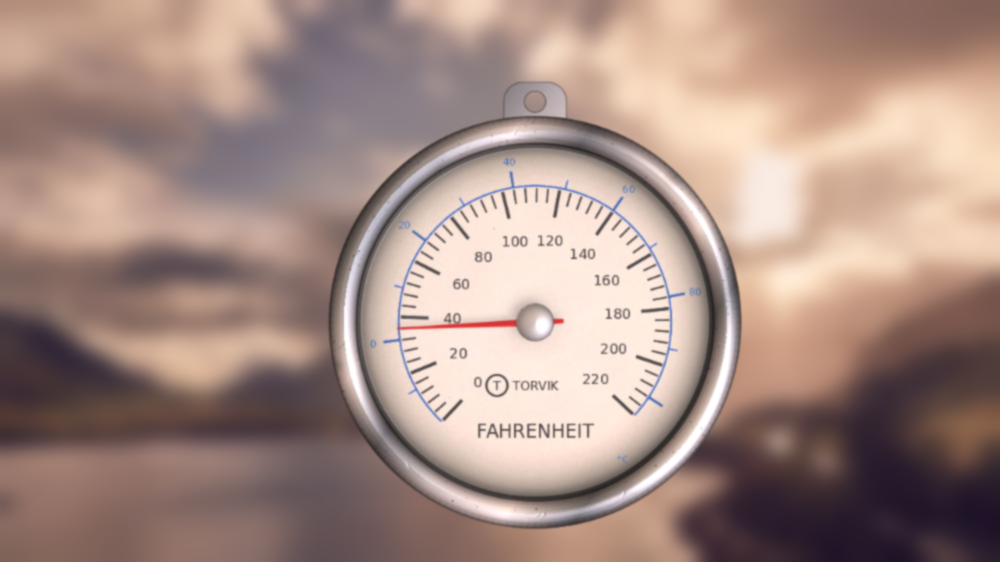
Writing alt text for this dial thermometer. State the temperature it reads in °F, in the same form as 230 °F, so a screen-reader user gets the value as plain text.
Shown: 36 °F
